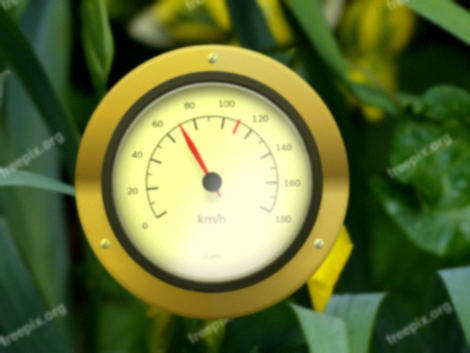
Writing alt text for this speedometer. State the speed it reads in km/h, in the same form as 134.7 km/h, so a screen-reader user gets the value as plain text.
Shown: 70 km/h
